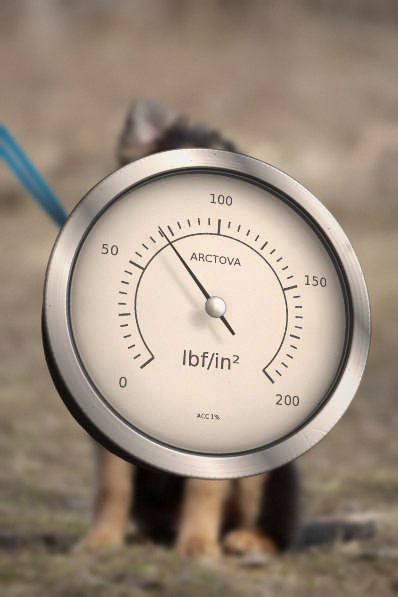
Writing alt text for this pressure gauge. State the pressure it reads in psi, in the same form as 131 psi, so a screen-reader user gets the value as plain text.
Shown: 70 psi
